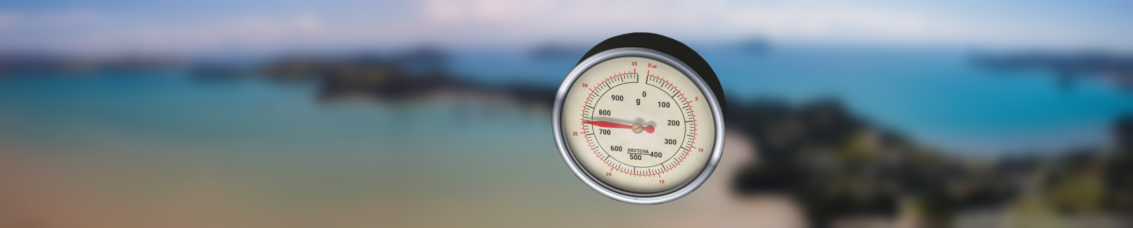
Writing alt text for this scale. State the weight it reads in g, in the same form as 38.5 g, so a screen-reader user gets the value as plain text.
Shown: 750 g
